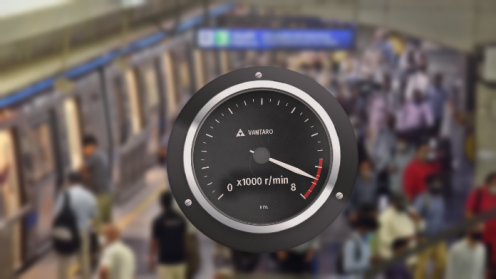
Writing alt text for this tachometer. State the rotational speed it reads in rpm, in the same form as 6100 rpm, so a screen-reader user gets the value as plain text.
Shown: 7375 rpm
